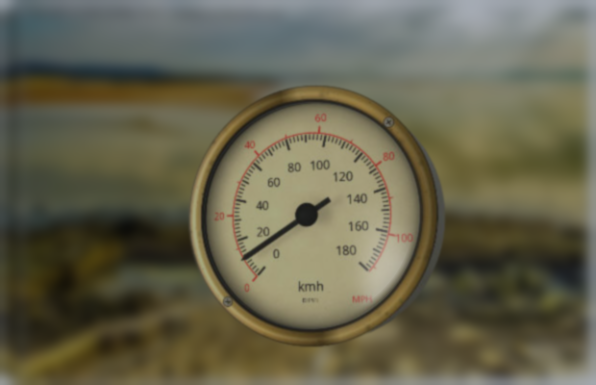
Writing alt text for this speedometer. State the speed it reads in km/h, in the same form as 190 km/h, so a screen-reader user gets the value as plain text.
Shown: 10 km/h
